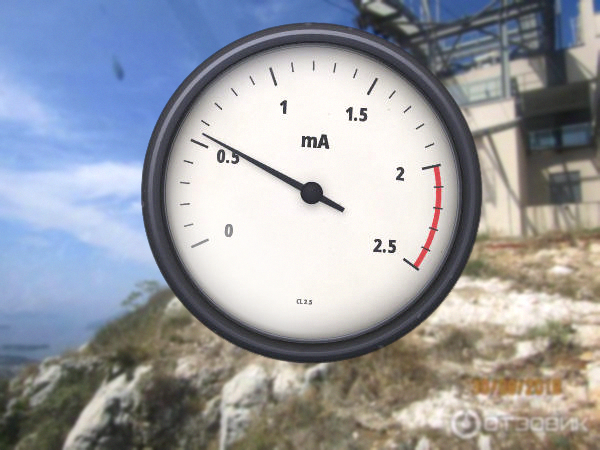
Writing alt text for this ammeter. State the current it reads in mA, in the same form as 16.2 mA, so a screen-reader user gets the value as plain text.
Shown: 0.55 mA
